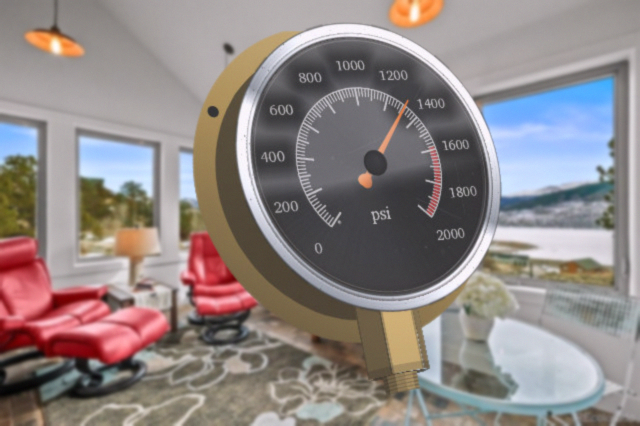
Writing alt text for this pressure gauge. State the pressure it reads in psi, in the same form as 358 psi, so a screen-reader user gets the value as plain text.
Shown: 1300 psi
